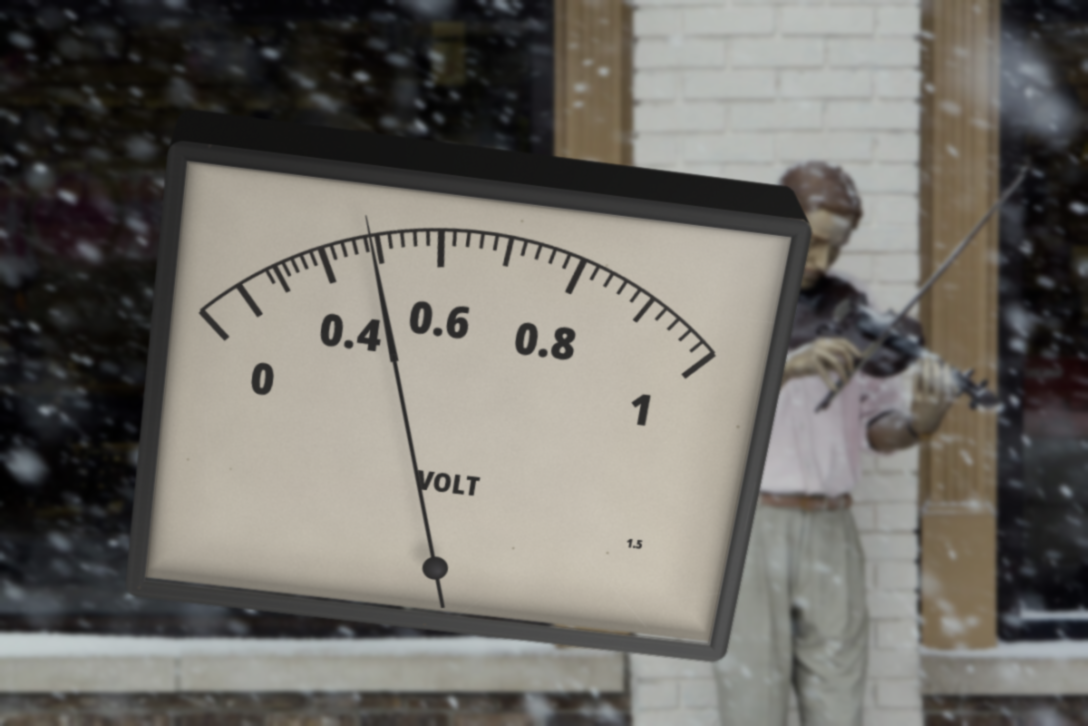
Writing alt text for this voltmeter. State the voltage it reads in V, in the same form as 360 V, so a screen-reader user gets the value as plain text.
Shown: 0.49 V
